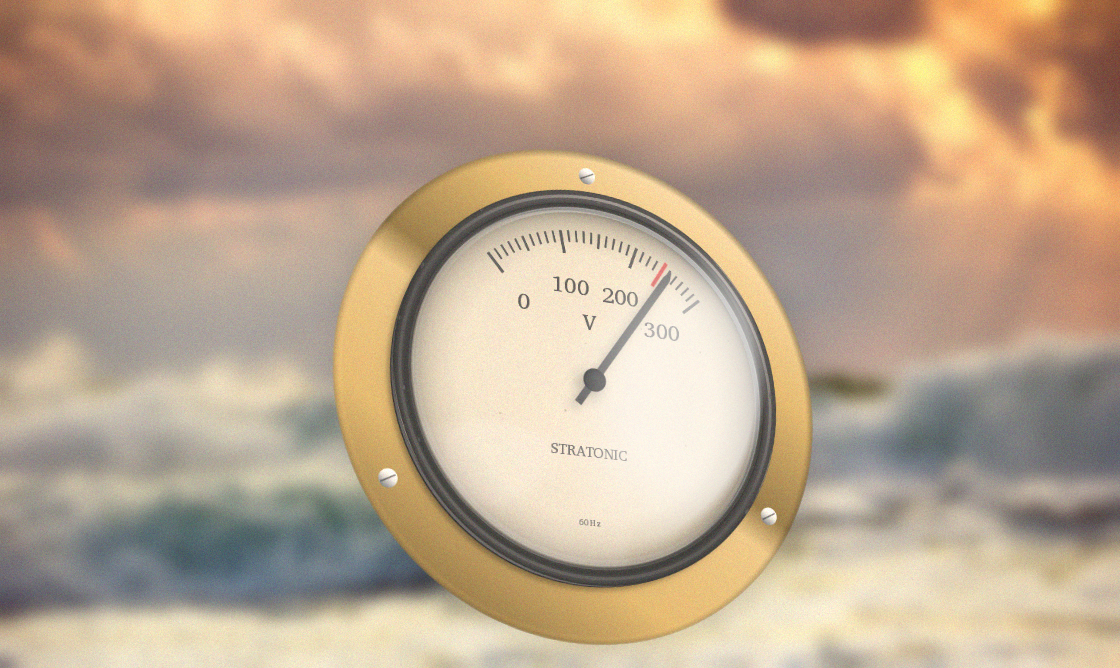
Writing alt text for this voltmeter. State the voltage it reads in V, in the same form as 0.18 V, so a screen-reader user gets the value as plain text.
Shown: 250 V
